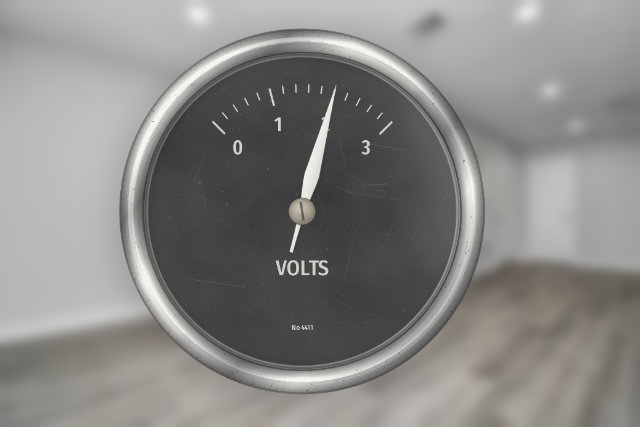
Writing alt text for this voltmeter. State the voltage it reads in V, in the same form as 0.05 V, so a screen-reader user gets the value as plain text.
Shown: 2 V
